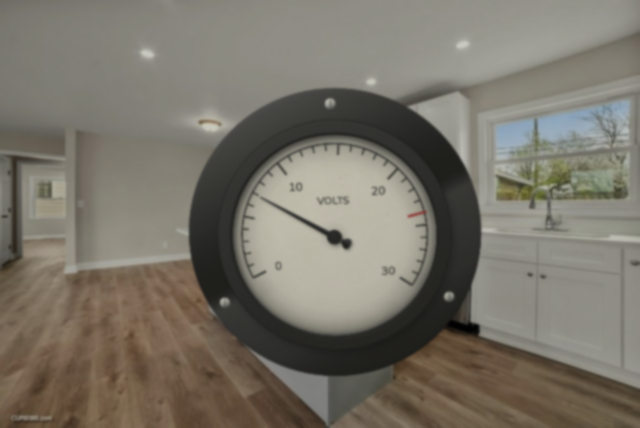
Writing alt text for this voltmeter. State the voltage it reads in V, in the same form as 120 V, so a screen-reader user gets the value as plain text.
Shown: 7 V
